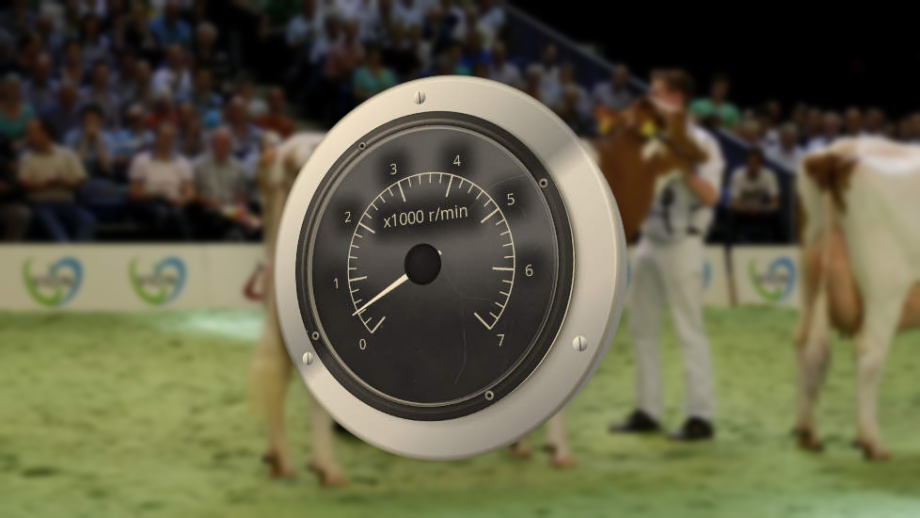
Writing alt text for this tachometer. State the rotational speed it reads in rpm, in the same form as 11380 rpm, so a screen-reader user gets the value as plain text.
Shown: 400 rpm
